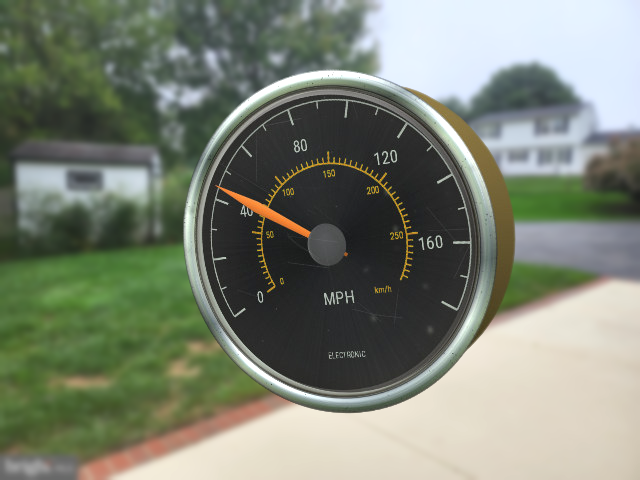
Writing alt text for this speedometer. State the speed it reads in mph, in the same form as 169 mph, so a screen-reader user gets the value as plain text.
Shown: 45 mph
